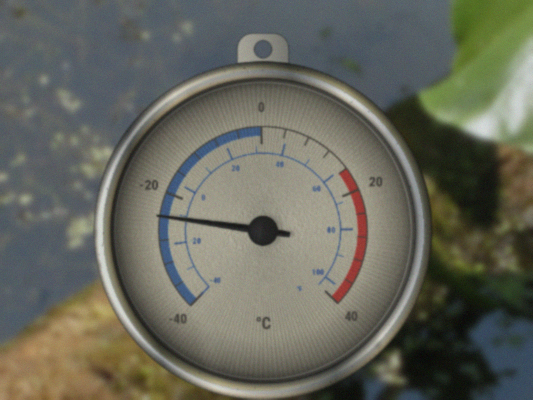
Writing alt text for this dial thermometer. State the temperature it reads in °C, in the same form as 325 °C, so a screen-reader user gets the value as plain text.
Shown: -24 °C
